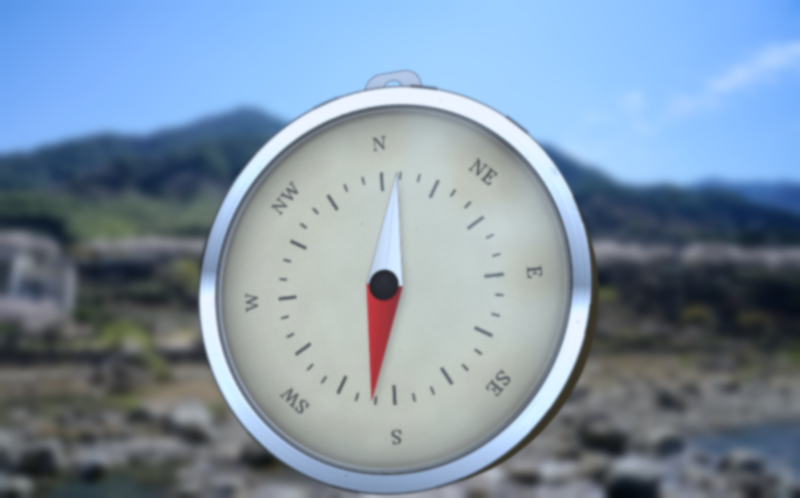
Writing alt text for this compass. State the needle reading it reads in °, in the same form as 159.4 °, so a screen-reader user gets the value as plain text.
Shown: 190 °
